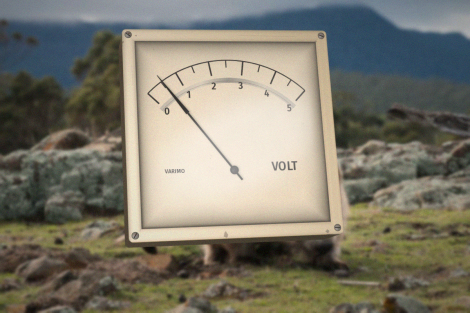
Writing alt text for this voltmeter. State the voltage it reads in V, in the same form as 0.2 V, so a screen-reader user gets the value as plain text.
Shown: 0.5 V
